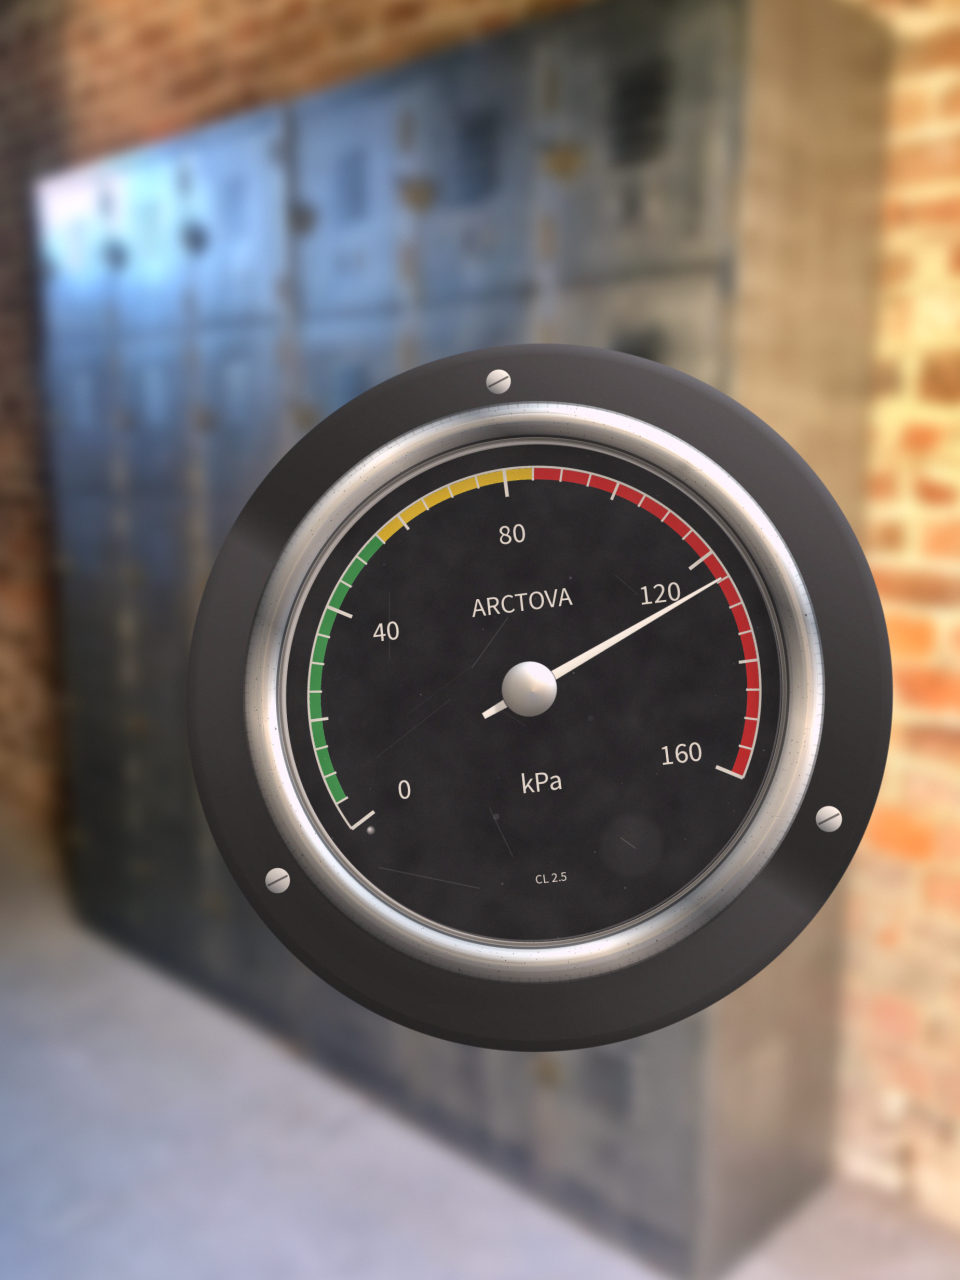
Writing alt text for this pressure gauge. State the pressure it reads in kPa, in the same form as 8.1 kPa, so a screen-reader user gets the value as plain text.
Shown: 125 kPa
